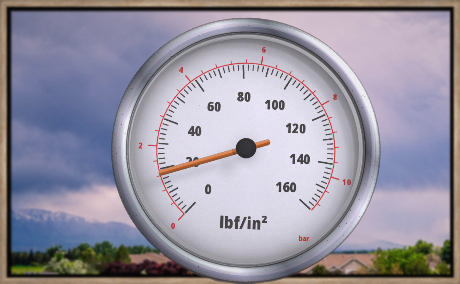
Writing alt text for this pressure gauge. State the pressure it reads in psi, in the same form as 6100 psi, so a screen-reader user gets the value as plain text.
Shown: 18 psi
